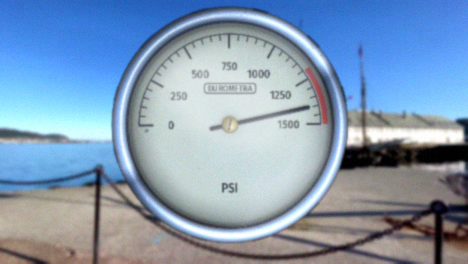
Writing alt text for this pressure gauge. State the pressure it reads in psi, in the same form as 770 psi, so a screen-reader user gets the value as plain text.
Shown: 1400 psi
